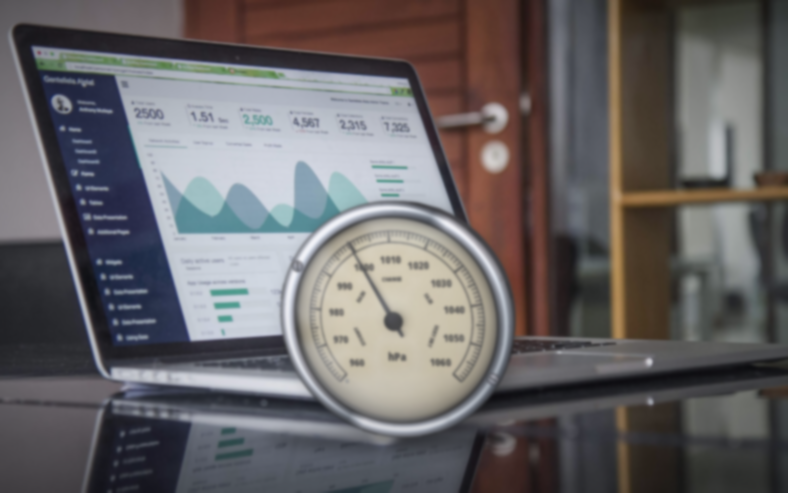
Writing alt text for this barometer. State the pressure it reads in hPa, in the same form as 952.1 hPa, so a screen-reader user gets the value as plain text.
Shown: 1000 hPa
